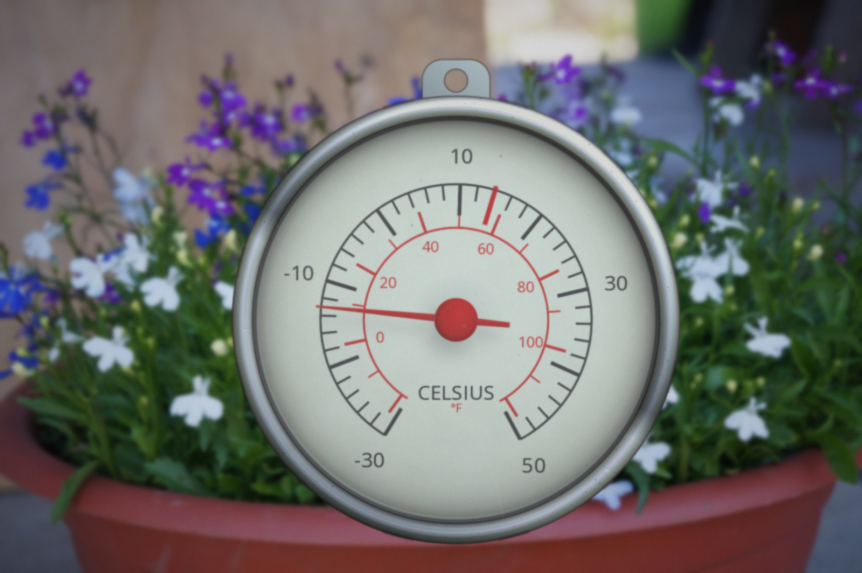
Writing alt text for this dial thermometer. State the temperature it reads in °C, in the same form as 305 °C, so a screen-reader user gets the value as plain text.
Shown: -13 °C
